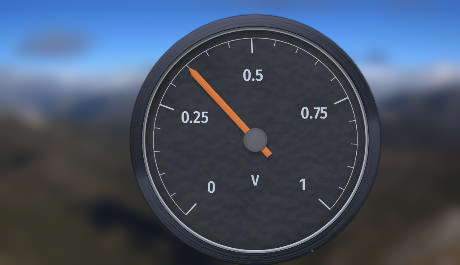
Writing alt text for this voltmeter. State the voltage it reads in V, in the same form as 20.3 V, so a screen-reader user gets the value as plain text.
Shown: 0.35 V
